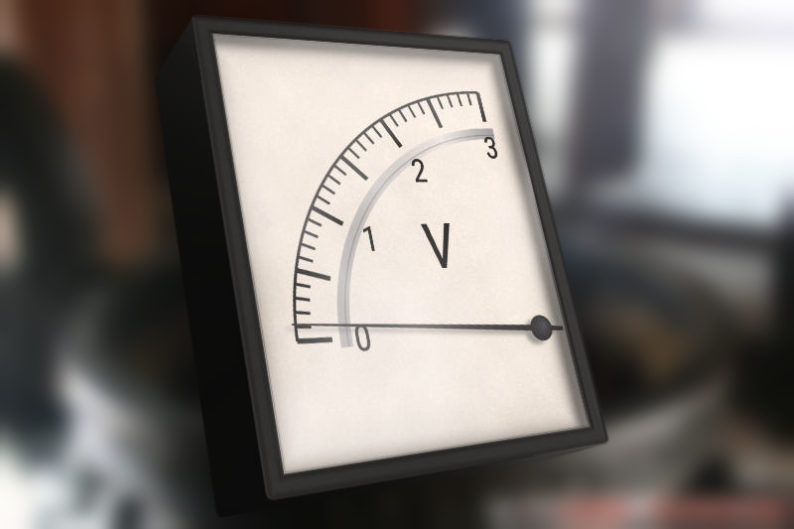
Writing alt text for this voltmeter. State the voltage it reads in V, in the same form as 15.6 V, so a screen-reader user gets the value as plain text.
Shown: 0.1 V
